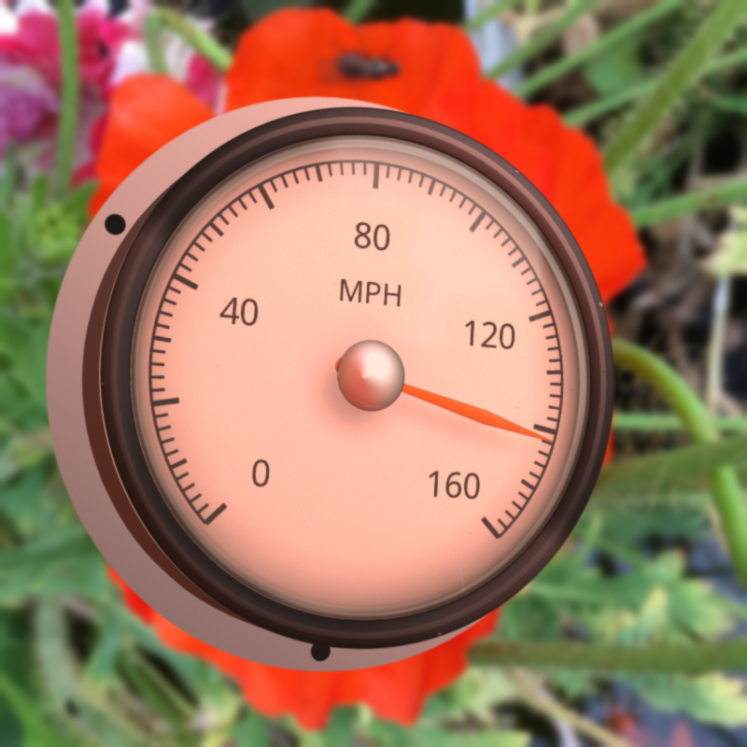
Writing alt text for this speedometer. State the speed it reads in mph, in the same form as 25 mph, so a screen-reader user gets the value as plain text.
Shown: 142 mph
